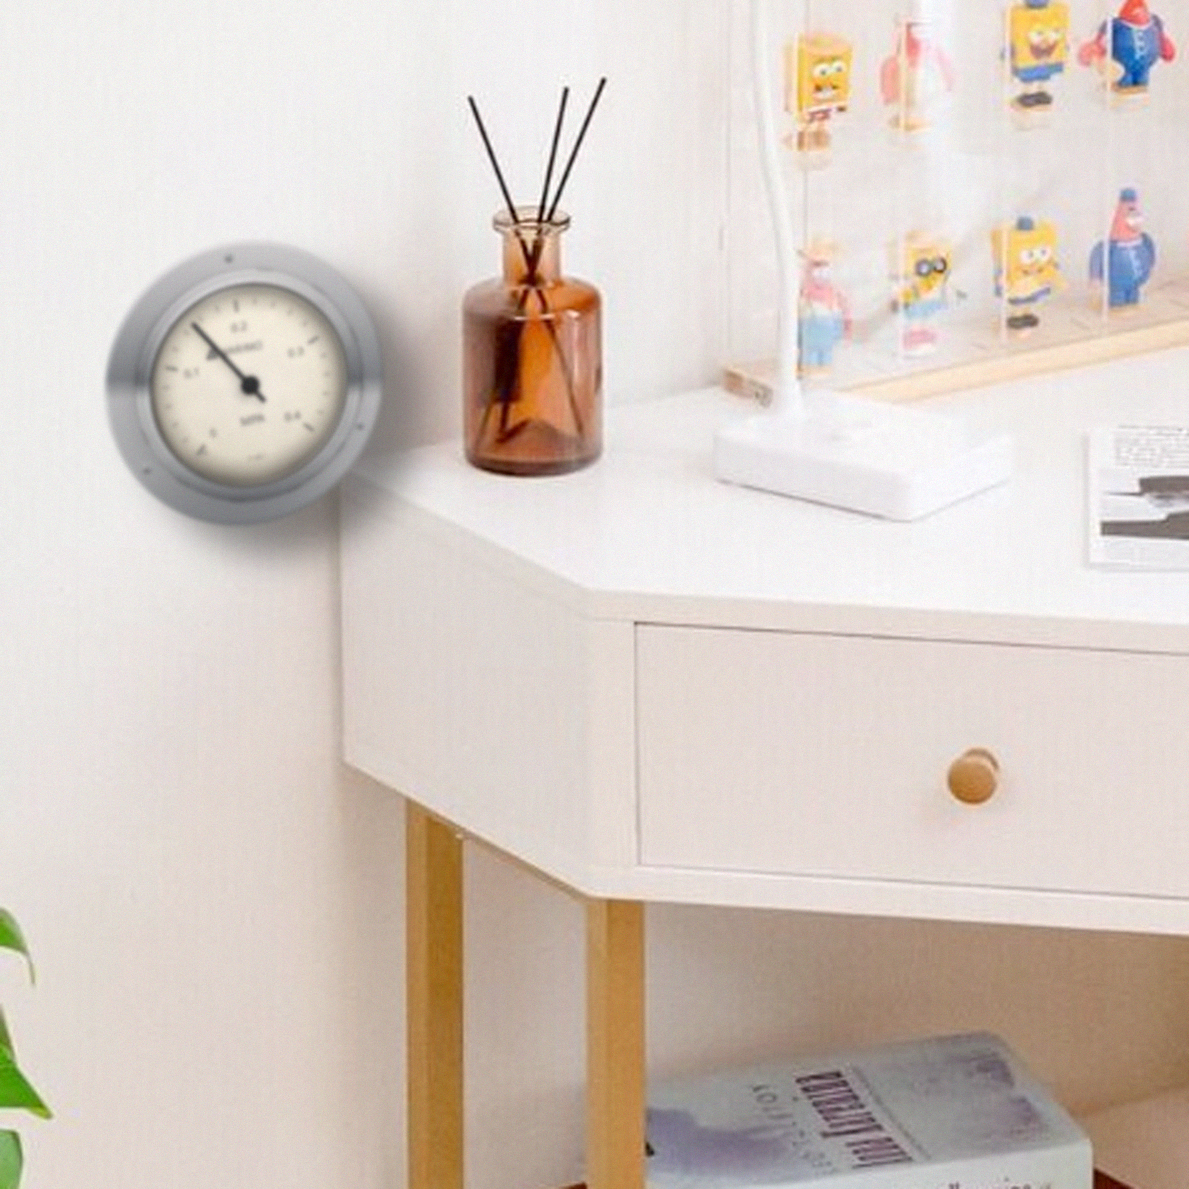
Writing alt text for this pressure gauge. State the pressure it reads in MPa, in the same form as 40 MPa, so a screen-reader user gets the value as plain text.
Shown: 0.15 MPa
